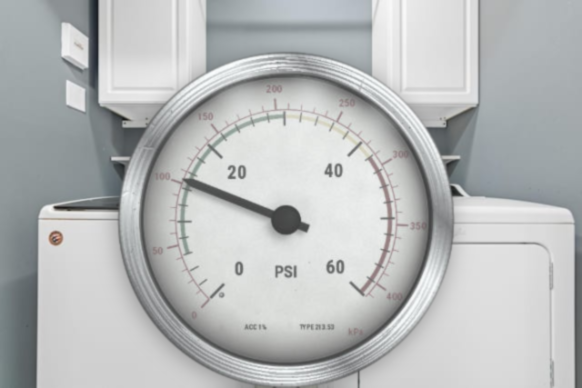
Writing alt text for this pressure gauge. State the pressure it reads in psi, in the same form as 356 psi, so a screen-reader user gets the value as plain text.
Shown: 15 psi
